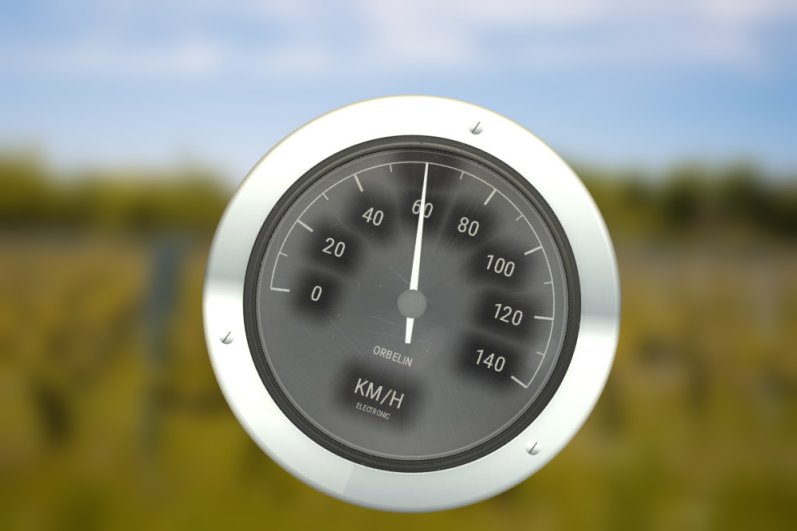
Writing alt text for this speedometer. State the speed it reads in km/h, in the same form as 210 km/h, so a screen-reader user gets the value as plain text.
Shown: 60 km/h
